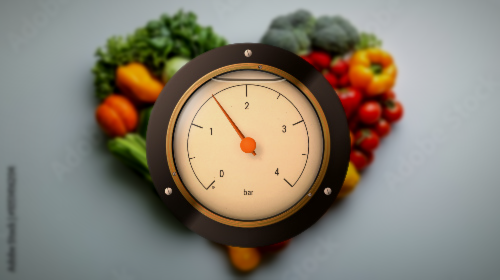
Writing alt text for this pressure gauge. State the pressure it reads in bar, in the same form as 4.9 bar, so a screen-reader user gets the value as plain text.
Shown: 1.5 bar
